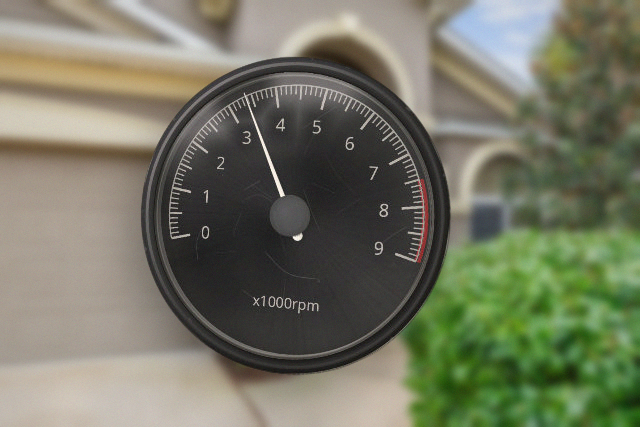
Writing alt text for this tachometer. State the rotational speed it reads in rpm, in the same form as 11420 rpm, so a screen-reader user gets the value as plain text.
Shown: 3400 rpm
